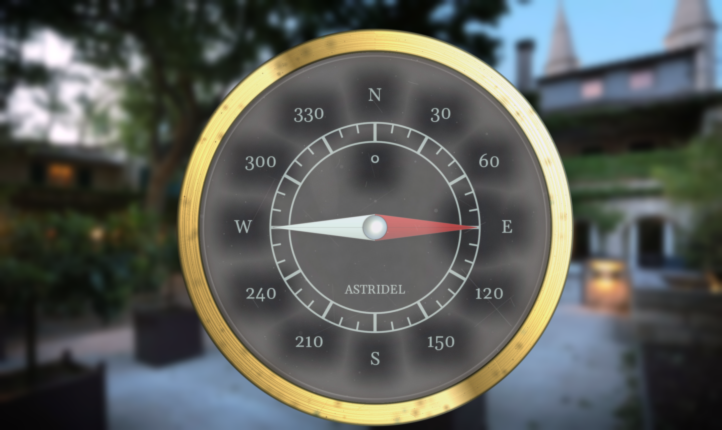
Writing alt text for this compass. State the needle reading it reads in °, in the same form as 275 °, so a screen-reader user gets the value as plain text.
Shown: 90 °
